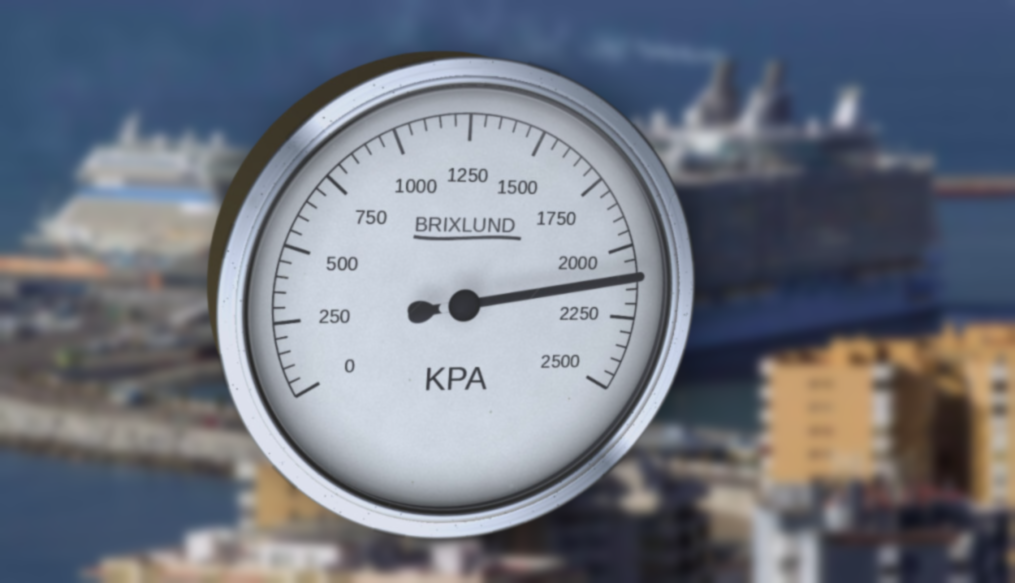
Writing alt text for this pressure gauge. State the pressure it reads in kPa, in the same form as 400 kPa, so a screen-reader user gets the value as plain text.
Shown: 2100 kPa
